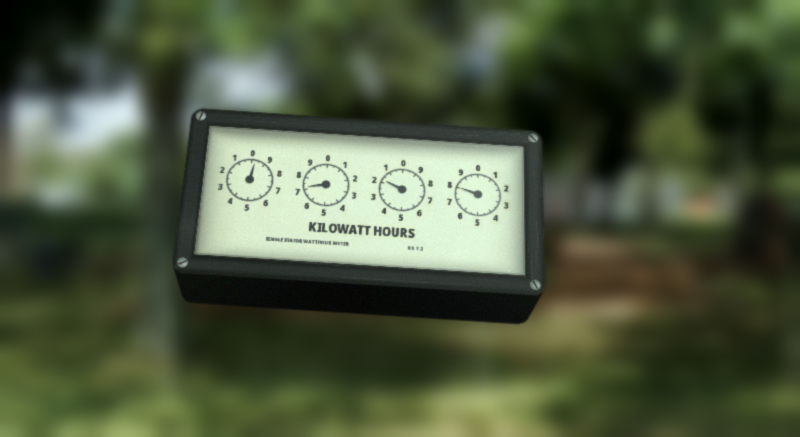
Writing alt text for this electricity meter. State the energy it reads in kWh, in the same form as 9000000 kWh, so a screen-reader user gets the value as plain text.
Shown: 9718 kWh
